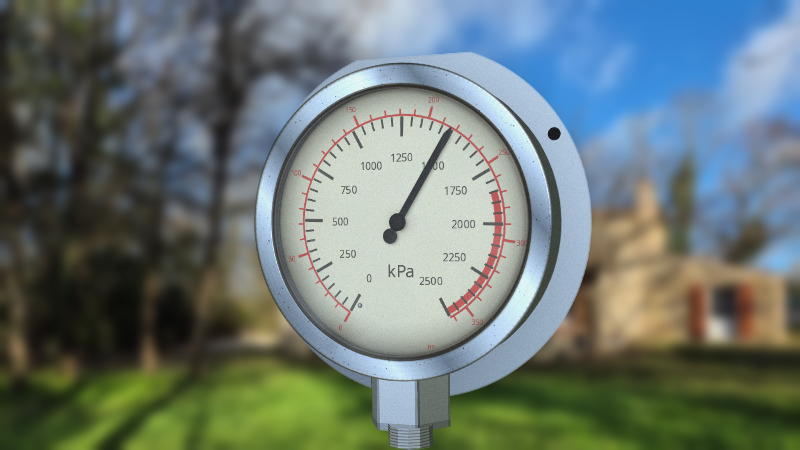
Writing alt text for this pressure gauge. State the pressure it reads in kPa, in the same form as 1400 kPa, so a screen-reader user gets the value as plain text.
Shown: 1500 kPa
